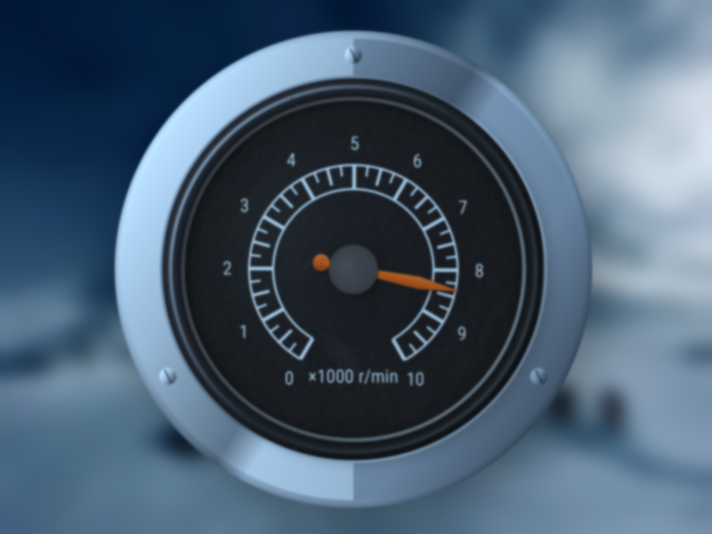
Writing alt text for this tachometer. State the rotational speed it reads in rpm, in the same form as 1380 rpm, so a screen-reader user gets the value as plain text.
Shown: 8375 rpm
